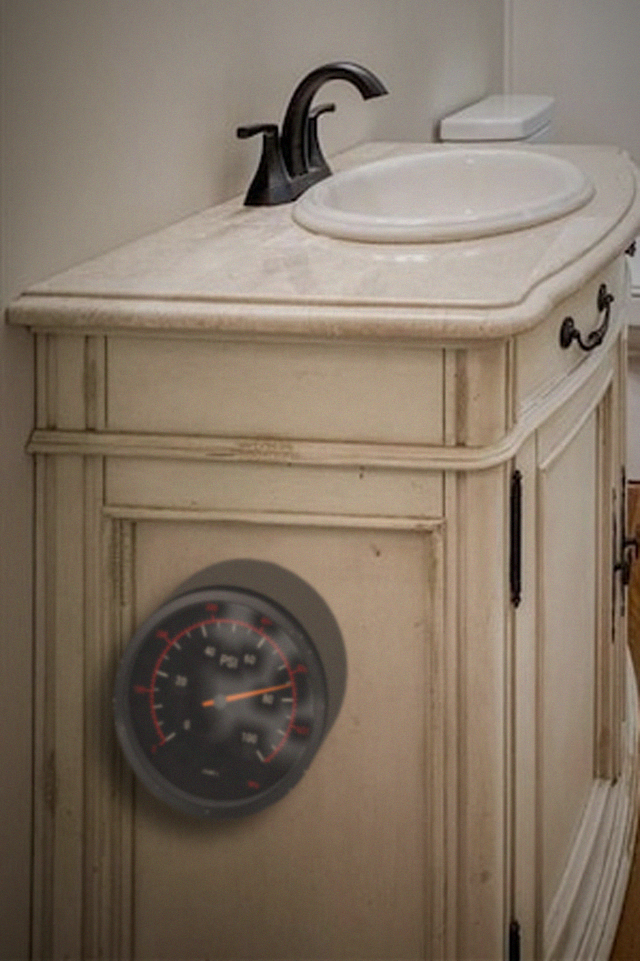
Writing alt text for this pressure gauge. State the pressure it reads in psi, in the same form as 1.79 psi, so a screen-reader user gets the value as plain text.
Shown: 75 psi
